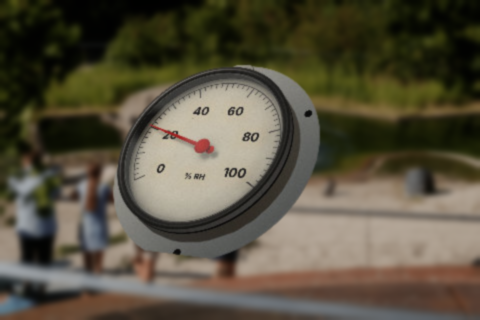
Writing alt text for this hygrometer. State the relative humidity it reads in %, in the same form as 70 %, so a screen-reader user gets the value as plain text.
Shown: 20 %
